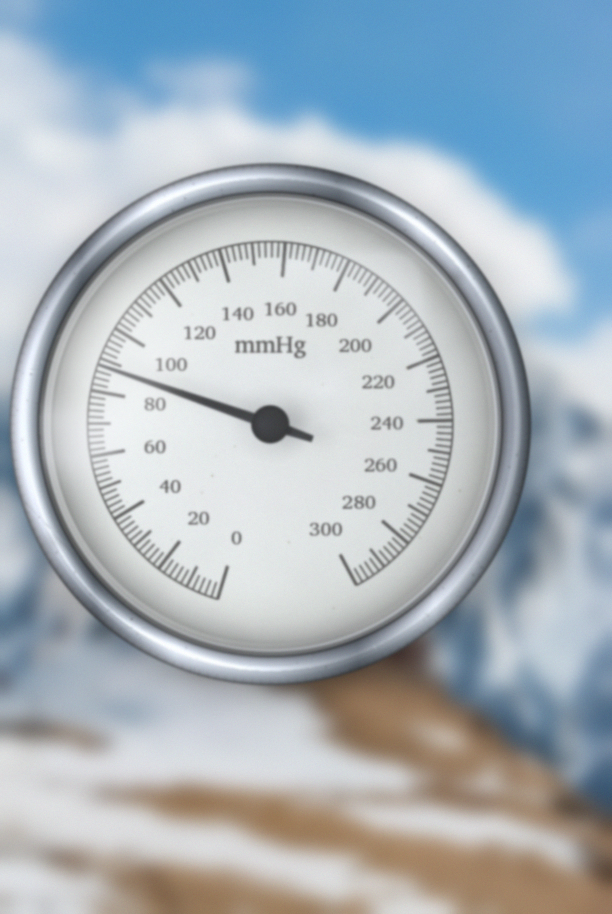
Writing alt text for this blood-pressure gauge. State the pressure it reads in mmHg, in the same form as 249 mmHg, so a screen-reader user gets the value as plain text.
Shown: 88 mmHg
